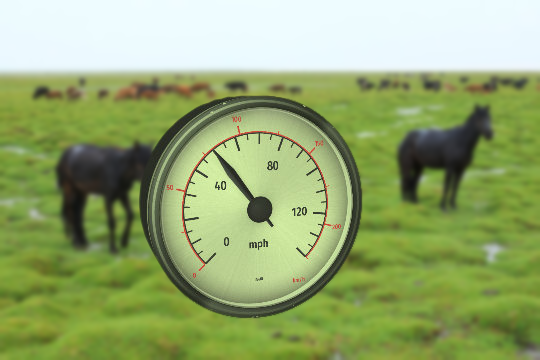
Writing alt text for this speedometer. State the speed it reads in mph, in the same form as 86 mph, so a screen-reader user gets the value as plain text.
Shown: 50 mph
